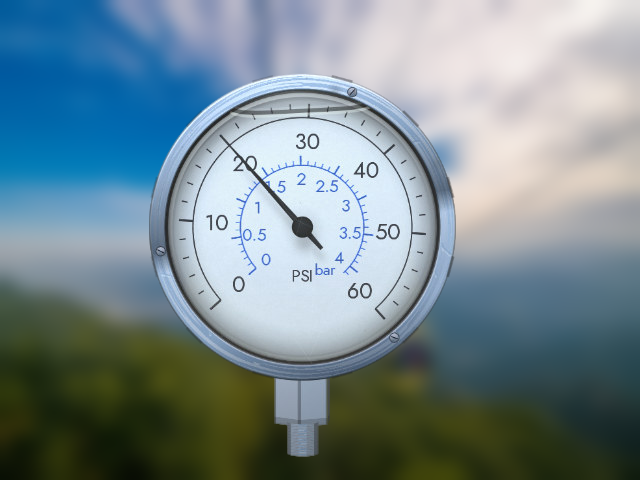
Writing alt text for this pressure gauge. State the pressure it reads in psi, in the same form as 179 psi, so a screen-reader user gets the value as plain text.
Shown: 20 psi
